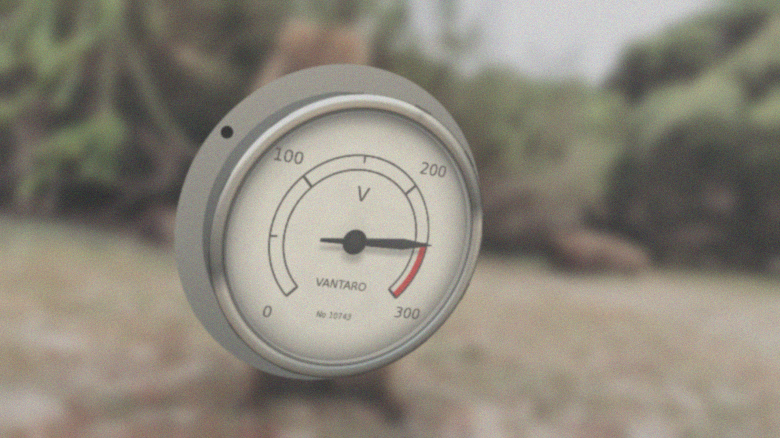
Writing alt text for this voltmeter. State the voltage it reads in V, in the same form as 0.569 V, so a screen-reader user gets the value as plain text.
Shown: 250 V
